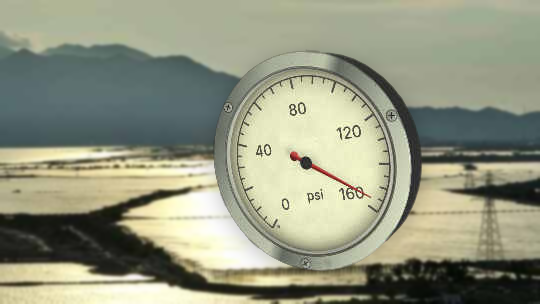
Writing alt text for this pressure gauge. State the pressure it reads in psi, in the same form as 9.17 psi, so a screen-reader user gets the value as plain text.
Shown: 155 psi
